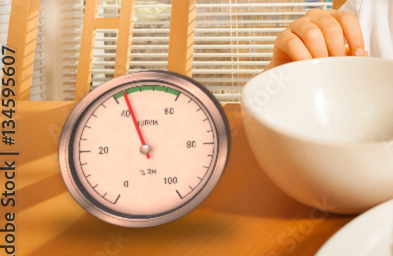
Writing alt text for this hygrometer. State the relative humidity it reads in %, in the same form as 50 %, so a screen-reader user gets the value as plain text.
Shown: 44 %
